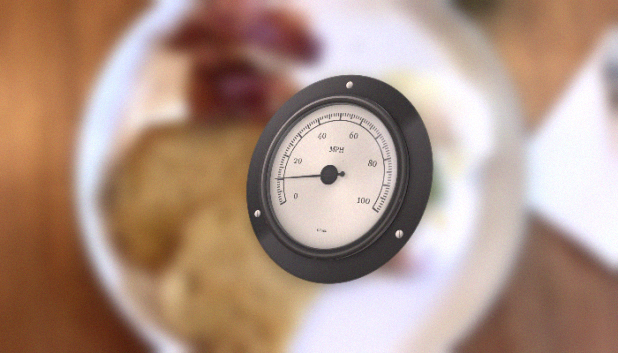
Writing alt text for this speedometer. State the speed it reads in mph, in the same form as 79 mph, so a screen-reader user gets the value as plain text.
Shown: 10 mph
